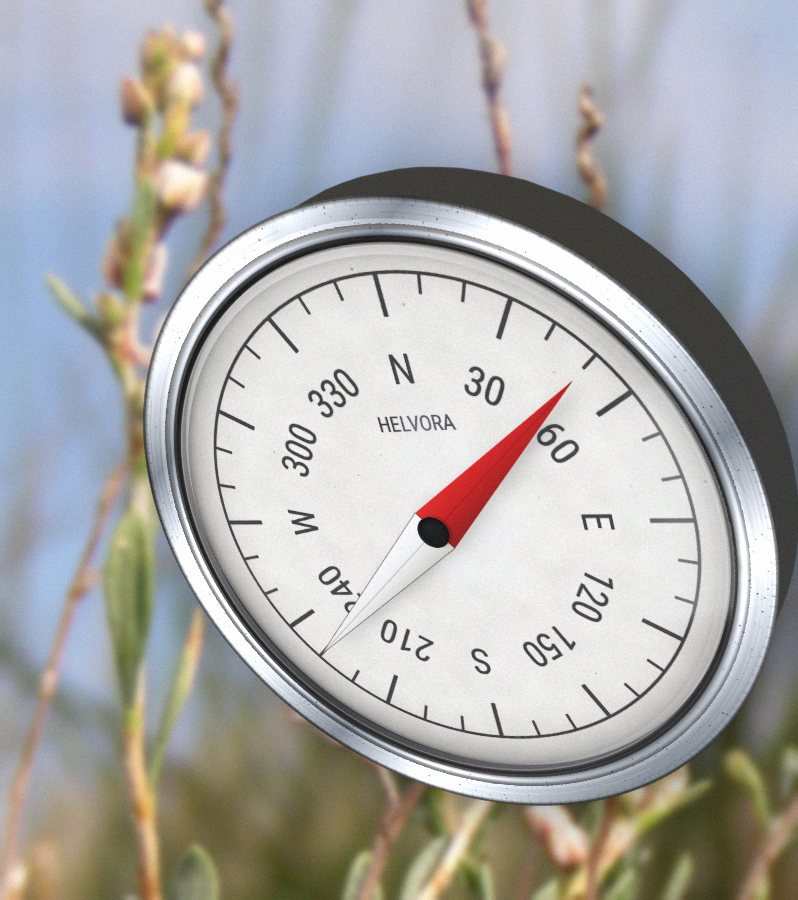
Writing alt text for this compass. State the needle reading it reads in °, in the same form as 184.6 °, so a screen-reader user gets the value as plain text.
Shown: 50 °
